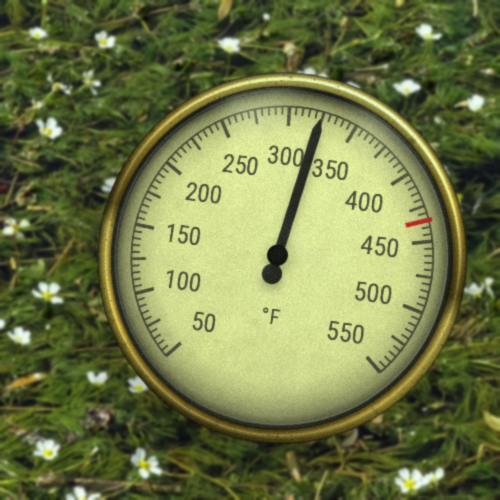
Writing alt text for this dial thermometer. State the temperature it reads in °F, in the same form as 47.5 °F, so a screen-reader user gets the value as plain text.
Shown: 325 °F
